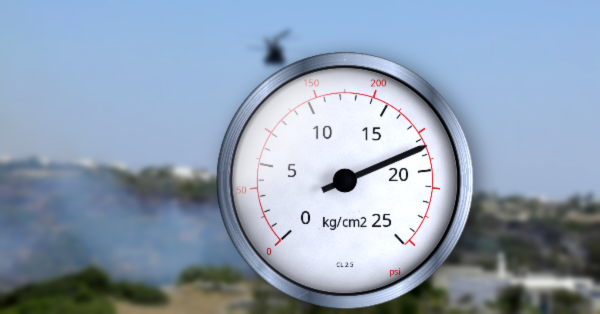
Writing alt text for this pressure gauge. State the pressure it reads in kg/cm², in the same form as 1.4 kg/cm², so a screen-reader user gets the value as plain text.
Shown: 18.5 kg/cm²
